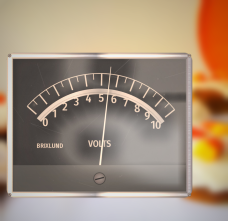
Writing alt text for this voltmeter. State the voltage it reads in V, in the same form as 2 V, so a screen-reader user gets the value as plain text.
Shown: 5.5 V
